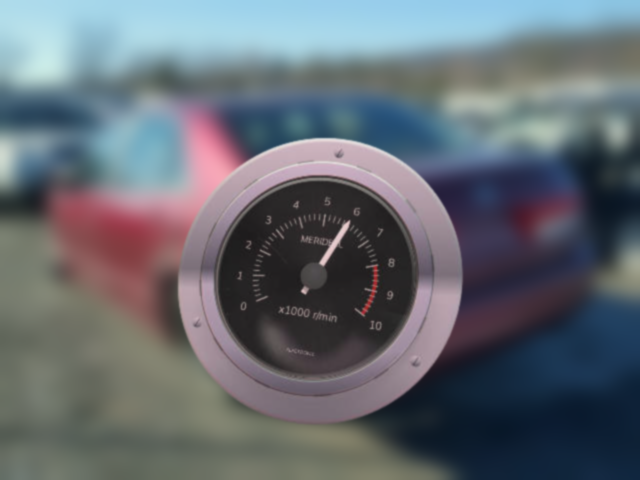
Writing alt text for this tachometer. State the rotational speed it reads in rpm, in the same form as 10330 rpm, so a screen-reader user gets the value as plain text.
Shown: 6000 rpm
